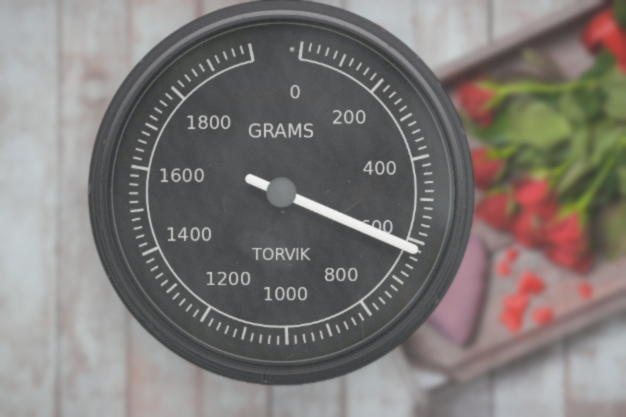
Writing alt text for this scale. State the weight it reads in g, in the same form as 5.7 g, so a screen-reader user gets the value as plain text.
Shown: 620 g
